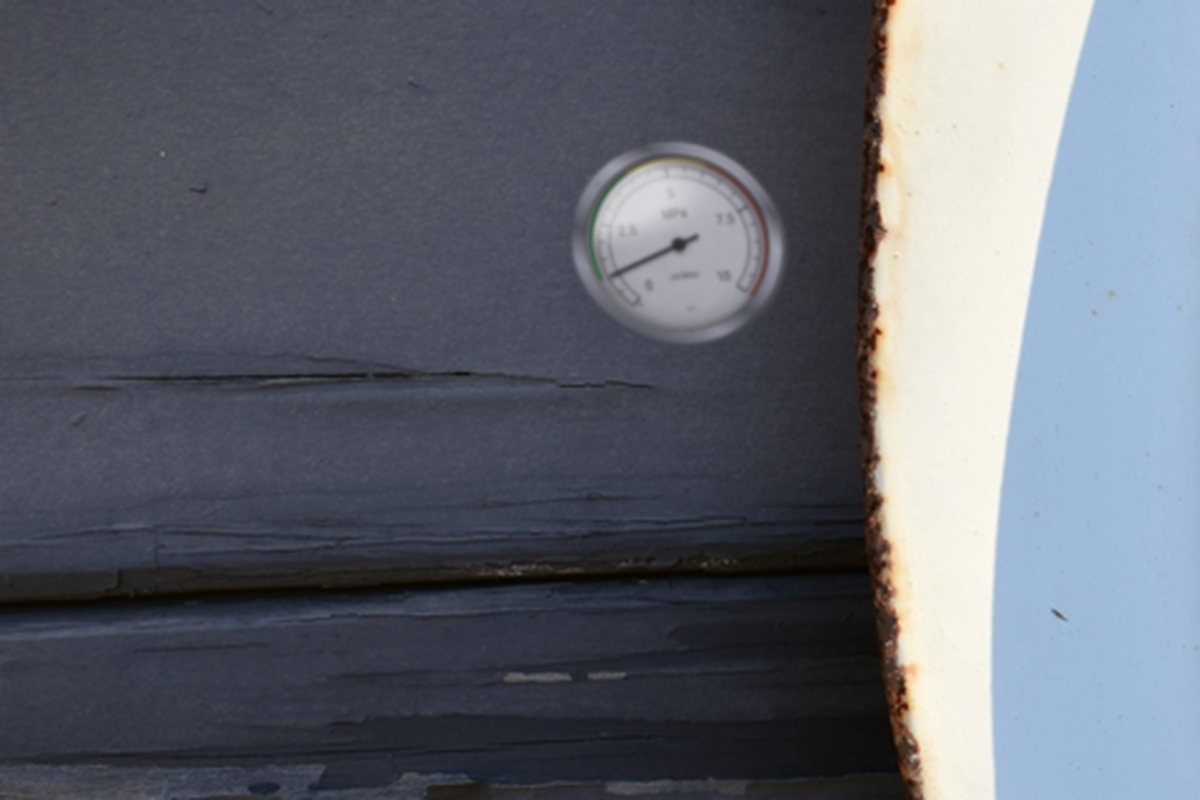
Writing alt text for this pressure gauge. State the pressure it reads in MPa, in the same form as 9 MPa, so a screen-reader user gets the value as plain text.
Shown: 1 MPa
